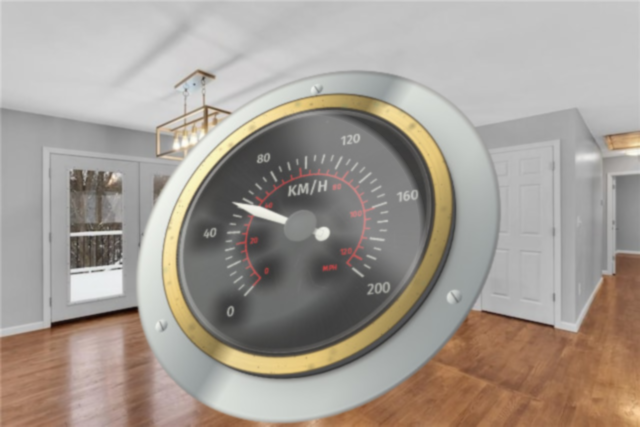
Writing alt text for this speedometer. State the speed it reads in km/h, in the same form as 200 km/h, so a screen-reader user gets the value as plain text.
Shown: 55 km/h
